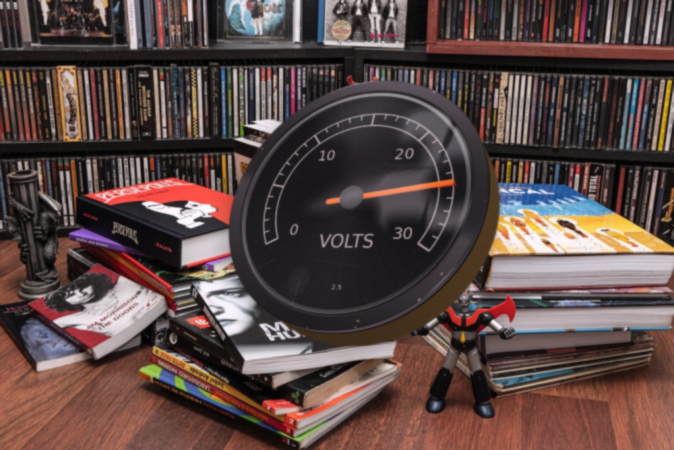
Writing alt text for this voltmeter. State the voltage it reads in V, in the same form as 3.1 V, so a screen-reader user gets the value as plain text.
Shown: 25 V
